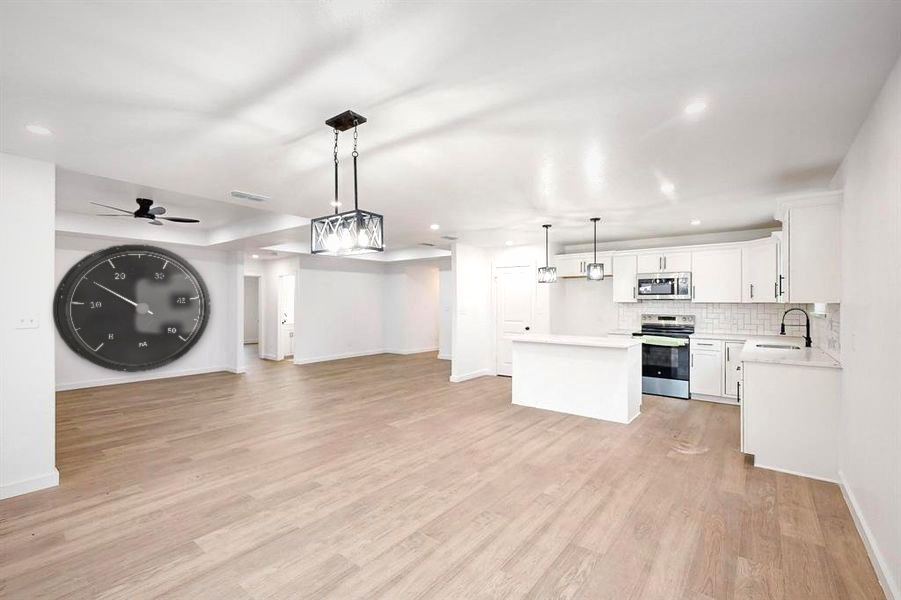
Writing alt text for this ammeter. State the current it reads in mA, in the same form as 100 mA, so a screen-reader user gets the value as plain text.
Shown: 15 mA
